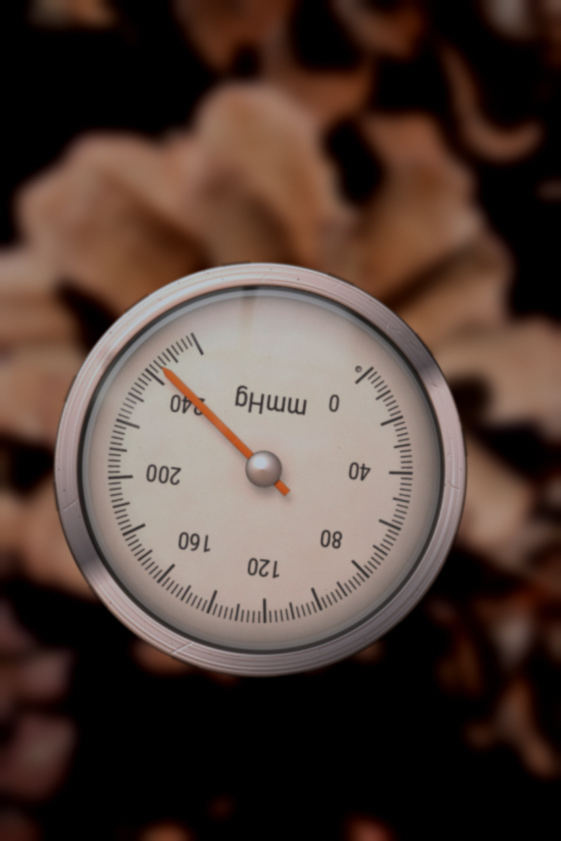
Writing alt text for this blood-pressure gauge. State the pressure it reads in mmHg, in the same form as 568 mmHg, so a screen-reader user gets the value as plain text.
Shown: 244 mmHg
